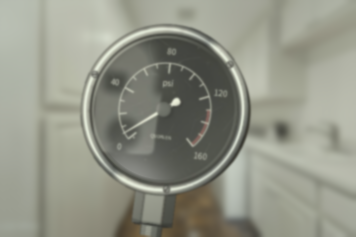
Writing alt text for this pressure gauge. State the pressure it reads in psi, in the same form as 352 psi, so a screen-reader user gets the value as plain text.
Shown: 5 psi
